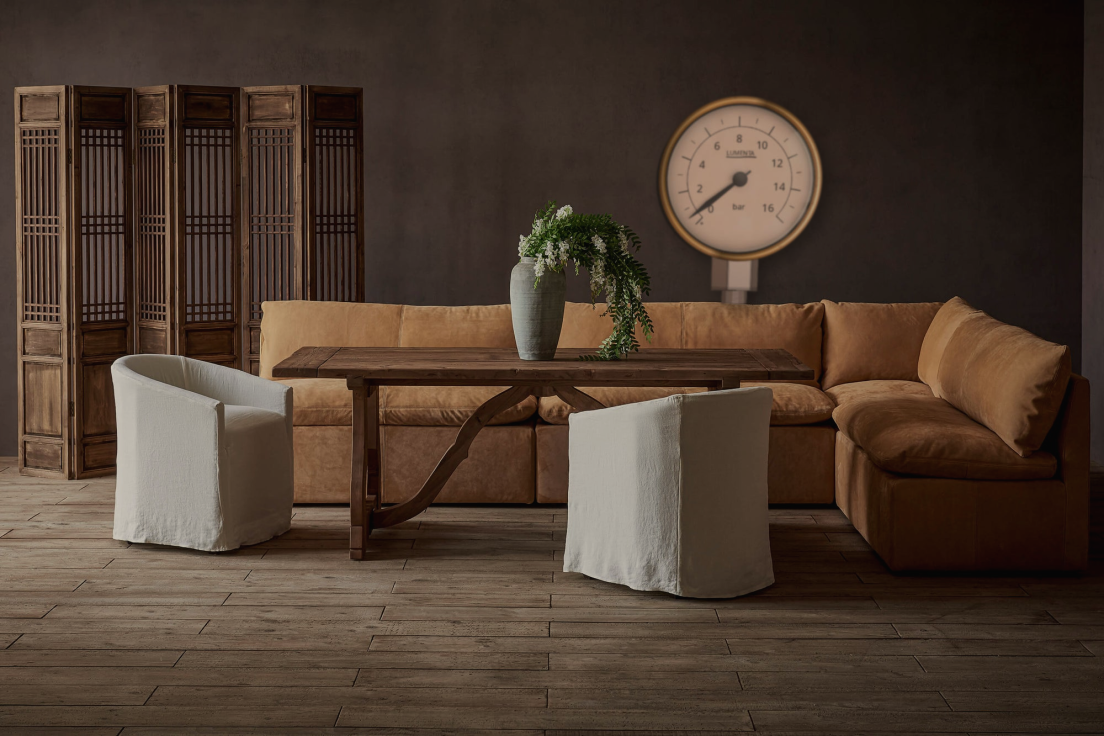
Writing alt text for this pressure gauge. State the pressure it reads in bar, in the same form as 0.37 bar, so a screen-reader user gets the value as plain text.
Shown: 0.5 bar
